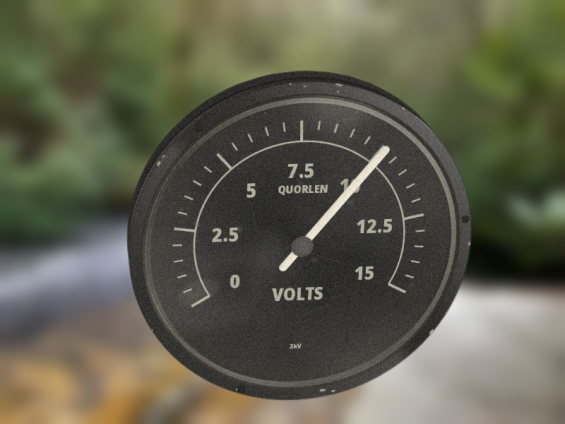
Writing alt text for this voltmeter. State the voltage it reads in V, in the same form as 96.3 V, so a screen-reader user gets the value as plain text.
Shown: 10 V
